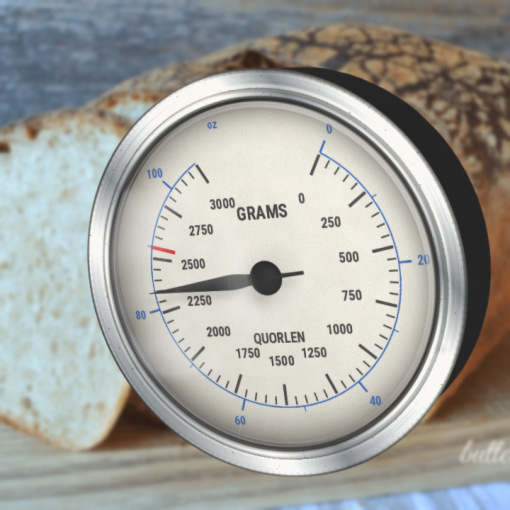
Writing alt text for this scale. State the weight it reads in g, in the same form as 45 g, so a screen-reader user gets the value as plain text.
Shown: 2350 g
